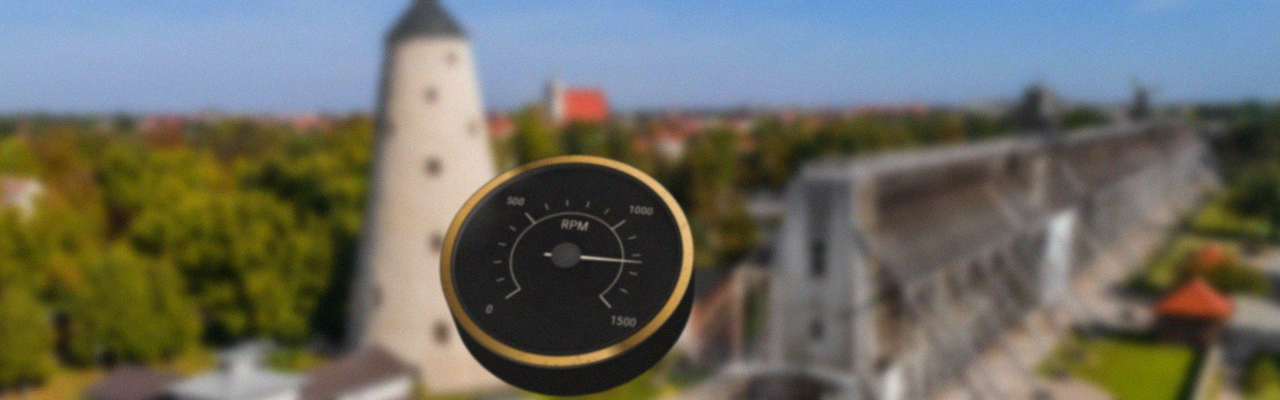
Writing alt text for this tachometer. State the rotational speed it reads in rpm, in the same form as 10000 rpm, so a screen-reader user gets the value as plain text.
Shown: 1250 rpm
